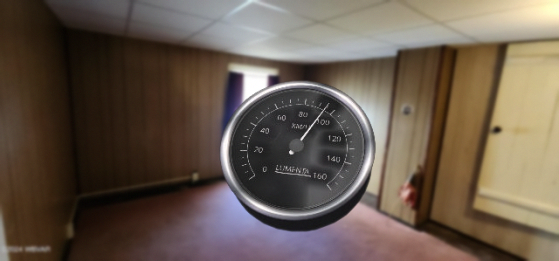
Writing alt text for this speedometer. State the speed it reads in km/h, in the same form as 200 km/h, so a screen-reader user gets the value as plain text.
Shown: 95 km/h
